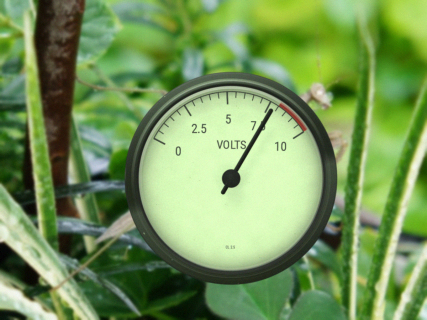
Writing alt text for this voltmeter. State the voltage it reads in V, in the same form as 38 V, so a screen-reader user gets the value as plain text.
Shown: 7.75 V
